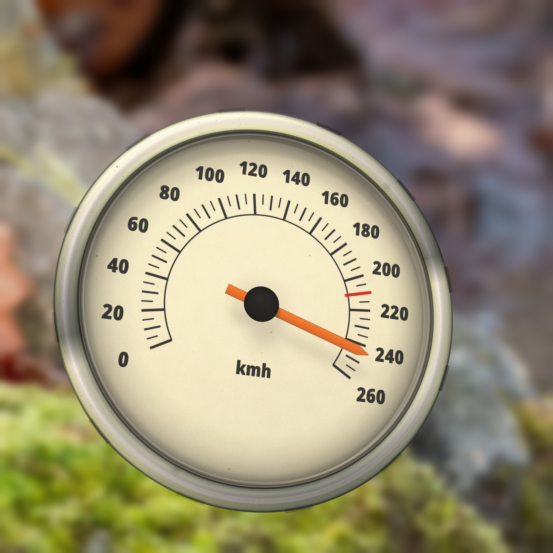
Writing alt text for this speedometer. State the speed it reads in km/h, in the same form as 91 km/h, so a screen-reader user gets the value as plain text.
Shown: 245 km/h
